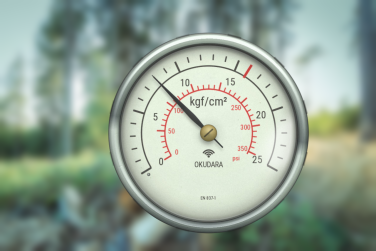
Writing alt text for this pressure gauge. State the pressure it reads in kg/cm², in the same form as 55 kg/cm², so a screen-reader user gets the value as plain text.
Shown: 8 kg/cm²
